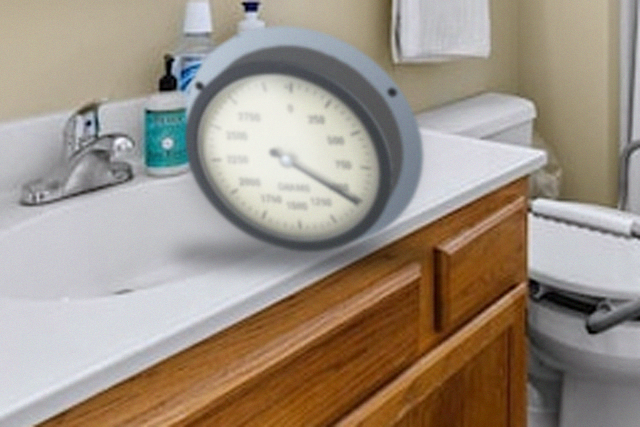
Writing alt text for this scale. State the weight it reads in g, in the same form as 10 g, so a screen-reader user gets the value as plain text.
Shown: 1000 g
